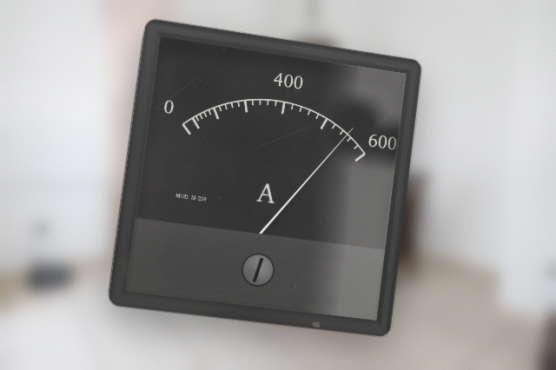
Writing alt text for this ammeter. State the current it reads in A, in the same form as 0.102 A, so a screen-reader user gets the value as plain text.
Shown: 550 A
